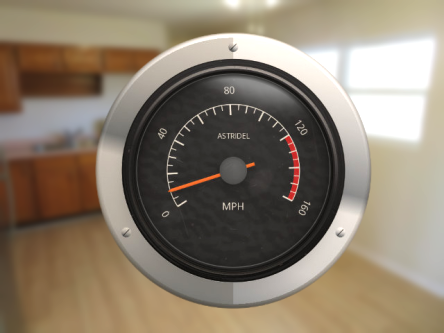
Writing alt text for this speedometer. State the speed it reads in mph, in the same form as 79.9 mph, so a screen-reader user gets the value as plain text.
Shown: 10 mph
